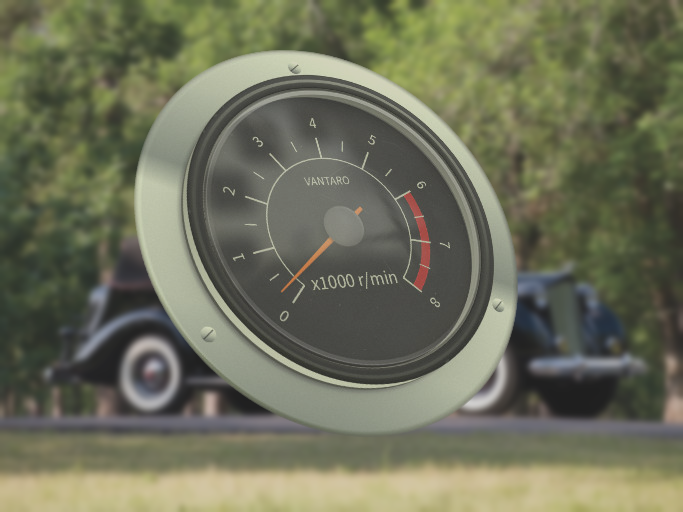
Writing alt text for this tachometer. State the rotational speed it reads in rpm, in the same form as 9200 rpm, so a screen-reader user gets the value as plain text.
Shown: 250 rpm
